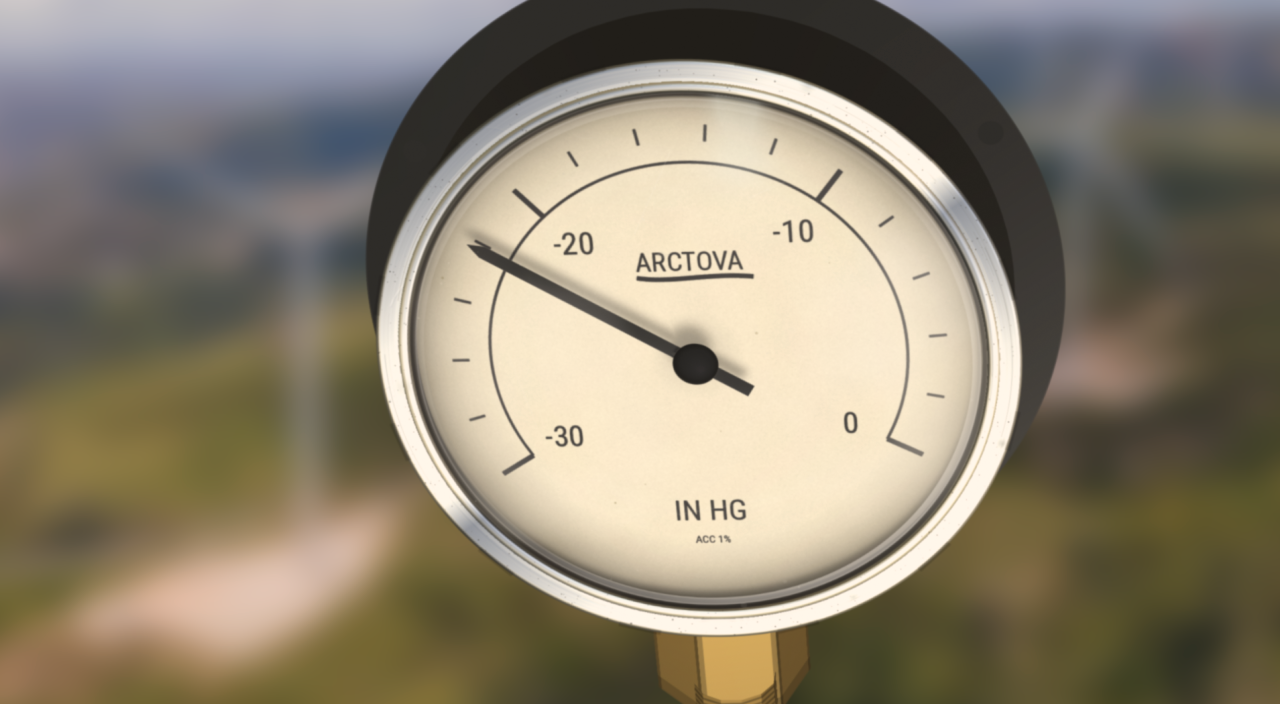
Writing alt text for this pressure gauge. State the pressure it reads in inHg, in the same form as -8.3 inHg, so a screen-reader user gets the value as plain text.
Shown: -22 inHg
